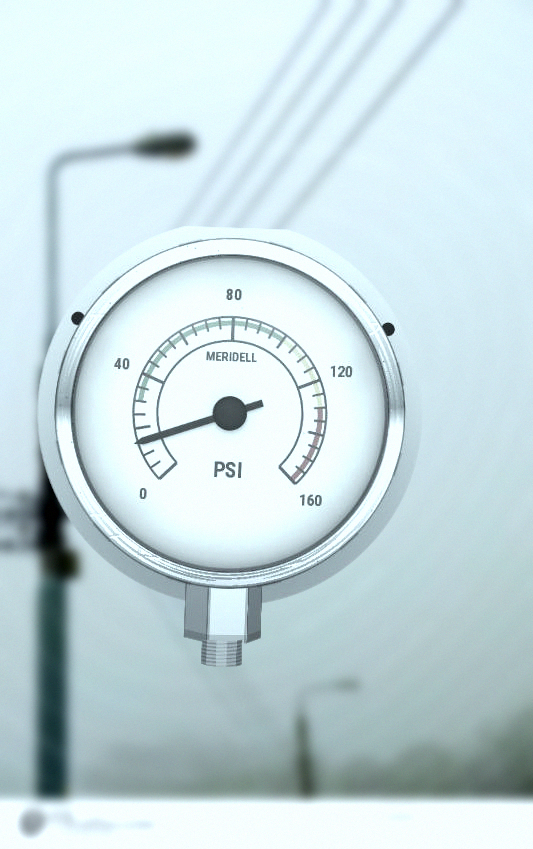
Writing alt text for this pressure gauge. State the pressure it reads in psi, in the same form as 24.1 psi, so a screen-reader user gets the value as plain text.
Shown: 15 psi
